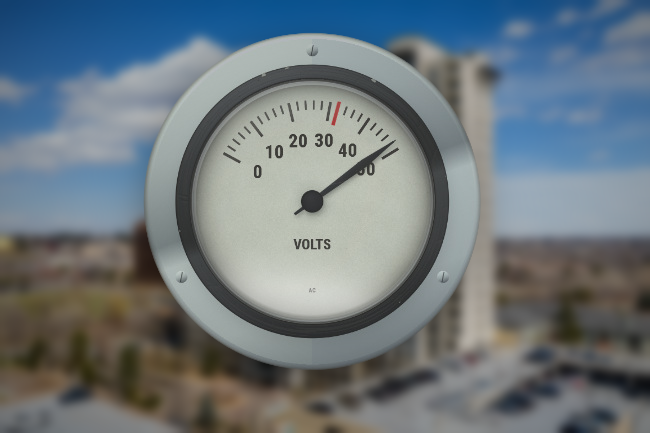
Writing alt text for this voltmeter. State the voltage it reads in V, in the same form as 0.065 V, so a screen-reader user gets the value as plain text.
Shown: 48 V
